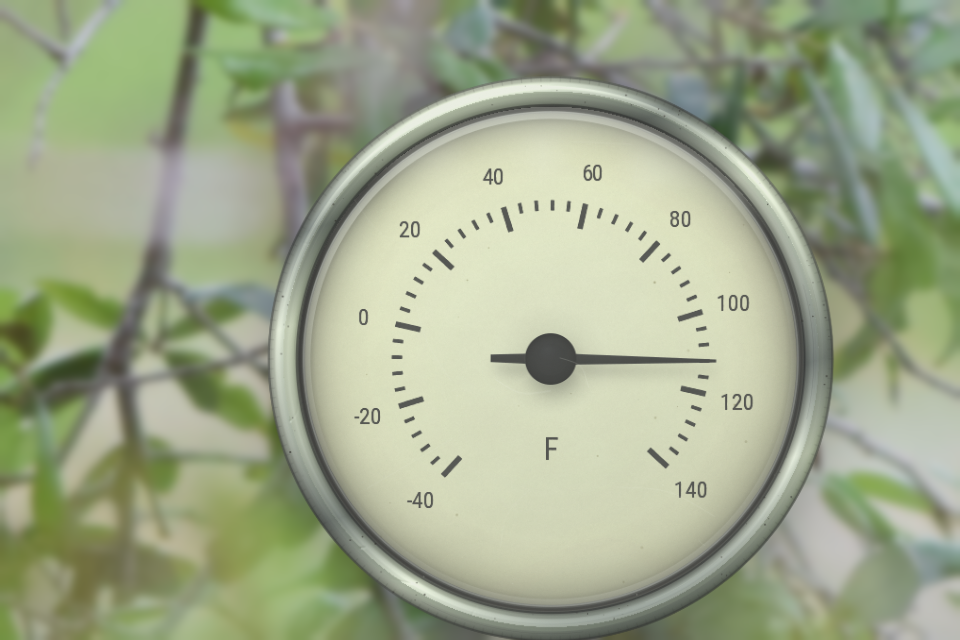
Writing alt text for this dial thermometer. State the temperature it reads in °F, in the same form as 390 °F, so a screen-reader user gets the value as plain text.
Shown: 112 °F
